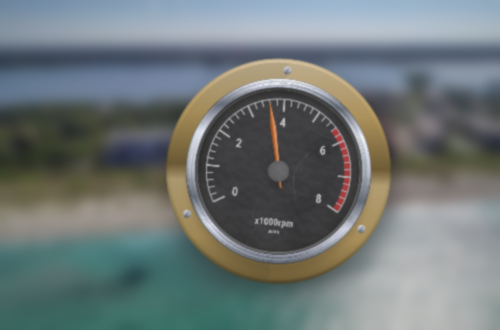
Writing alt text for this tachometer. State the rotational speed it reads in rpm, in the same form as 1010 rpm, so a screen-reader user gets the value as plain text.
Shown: 3600 rpm
